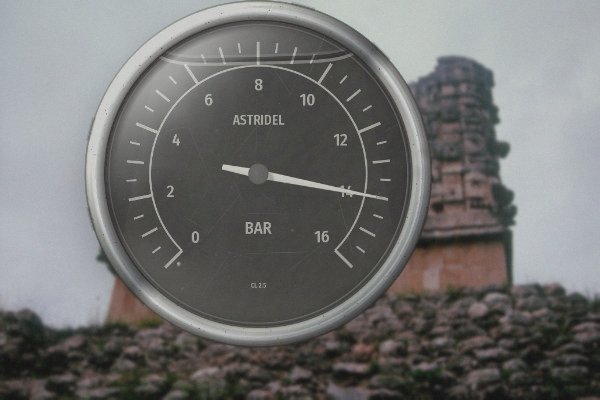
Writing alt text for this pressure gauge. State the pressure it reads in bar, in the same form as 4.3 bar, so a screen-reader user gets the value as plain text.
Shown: 14 bar
